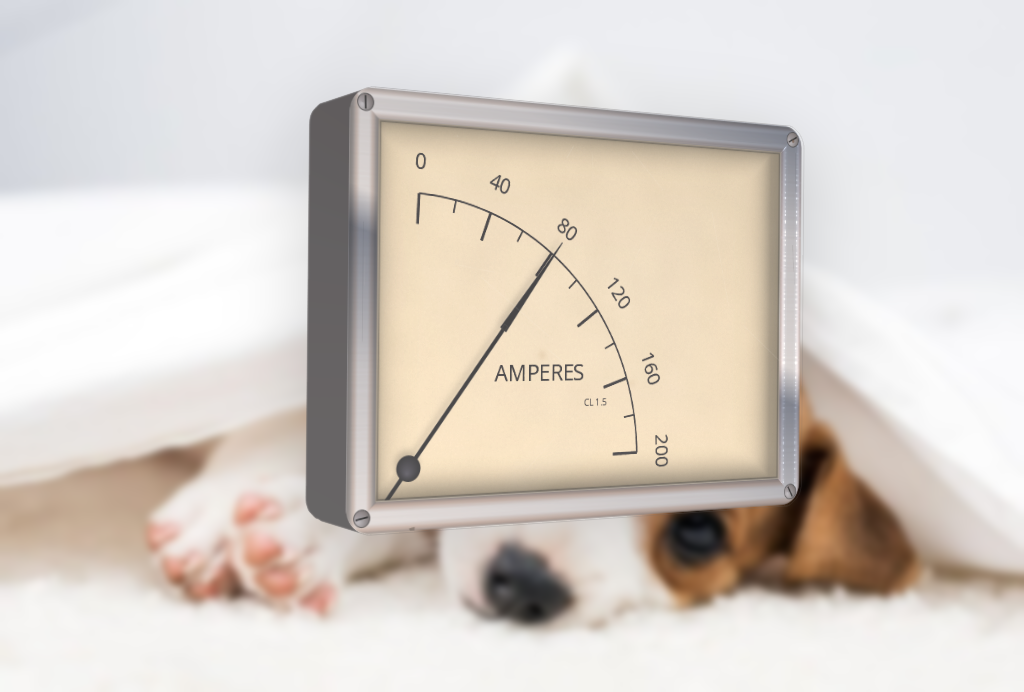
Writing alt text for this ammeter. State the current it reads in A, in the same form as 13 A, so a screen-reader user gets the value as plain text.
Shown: 80 A
